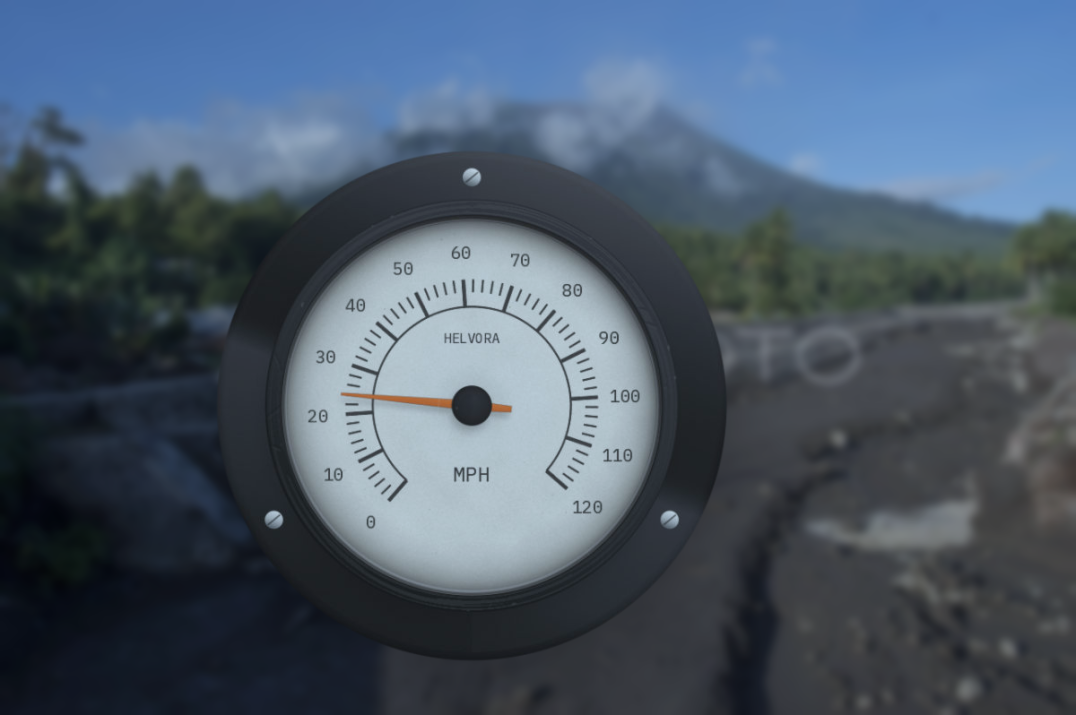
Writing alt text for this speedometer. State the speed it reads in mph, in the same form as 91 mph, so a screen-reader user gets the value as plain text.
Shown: 24 mph
